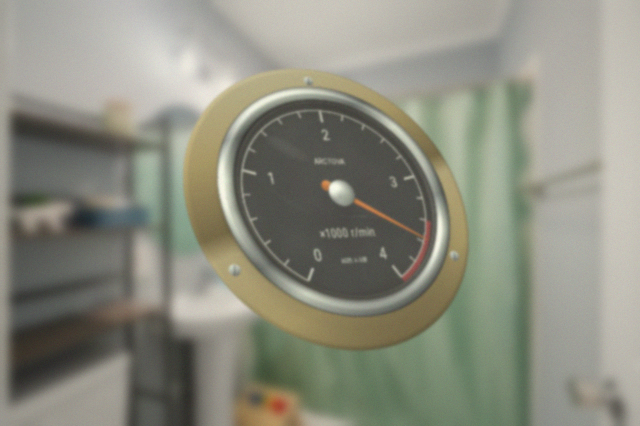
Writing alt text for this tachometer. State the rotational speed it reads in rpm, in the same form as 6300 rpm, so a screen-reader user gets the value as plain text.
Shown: 3600 rpm
